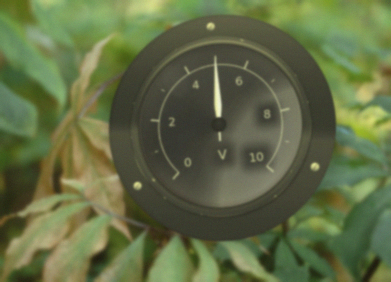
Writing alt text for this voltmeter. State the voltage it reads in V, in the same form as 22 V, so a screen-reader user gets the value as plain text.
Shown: 5 V
